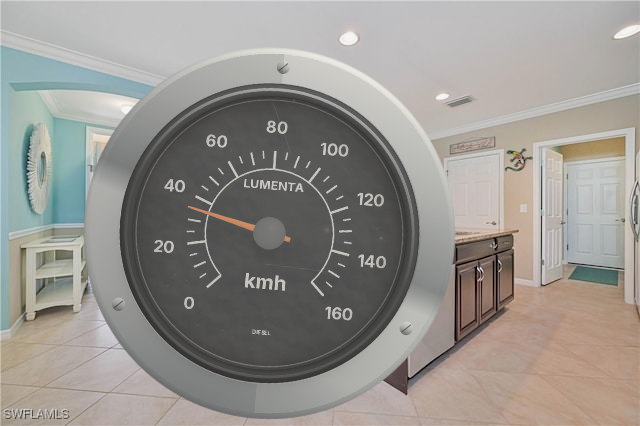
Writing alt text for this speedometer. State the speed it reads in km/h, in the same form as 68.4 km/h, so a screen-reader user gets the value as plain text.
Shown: 35 km/h
